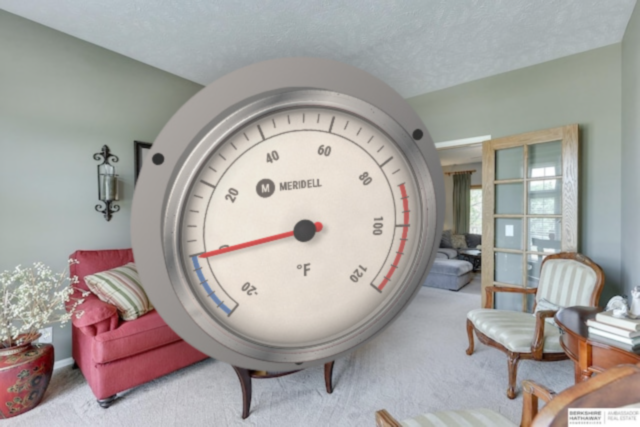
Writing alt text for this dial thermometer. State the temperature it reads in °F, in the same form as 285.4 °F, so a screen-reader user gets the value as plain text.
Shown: 0 °F
